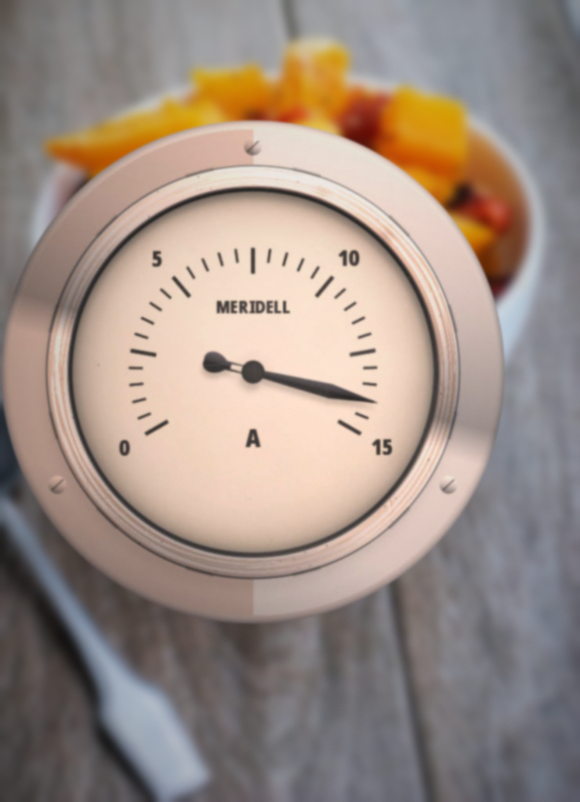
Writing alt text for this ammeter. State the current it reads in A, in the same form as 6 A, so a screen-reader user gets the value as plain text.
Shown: 14 A
